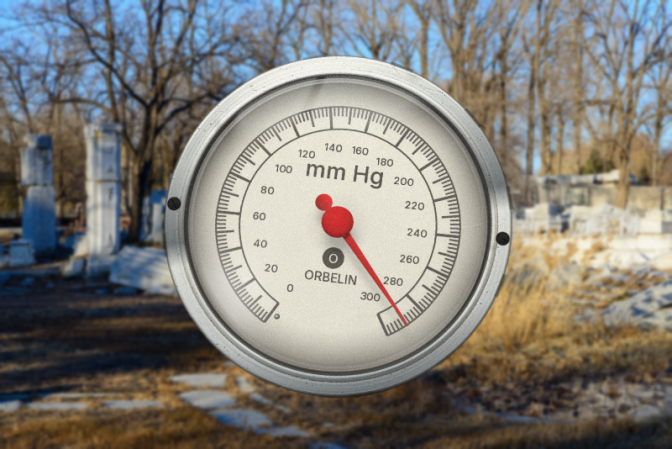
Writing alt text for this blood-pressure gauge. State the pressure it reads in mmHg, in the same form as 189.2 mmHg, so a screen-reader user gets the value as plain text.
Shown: 290 mmHg
